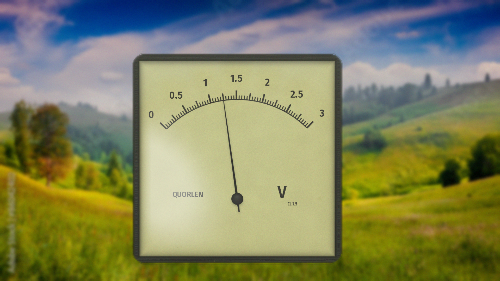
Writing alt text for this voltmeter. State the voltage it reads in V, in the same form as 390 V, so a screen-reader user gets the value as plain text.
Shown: 1.25 V
